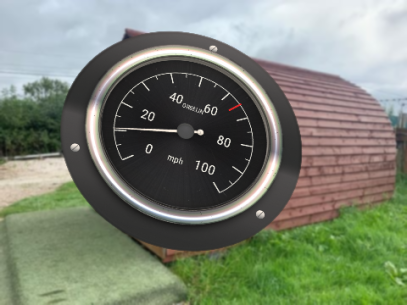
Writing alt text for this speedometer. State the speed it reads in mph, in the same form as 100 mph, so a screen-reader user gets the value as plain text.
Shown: 10 mph
